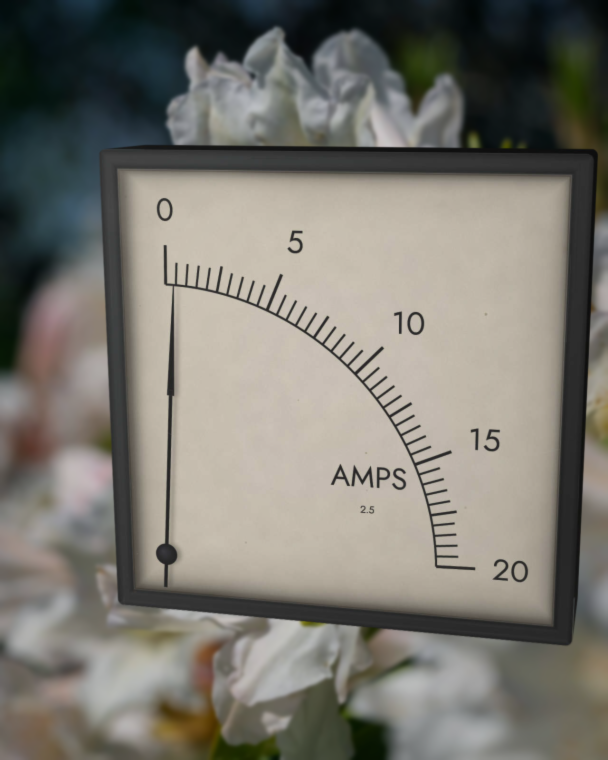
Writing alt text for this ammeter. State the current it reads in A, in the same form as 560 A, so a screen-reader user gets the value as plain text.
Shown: 0.5 A
